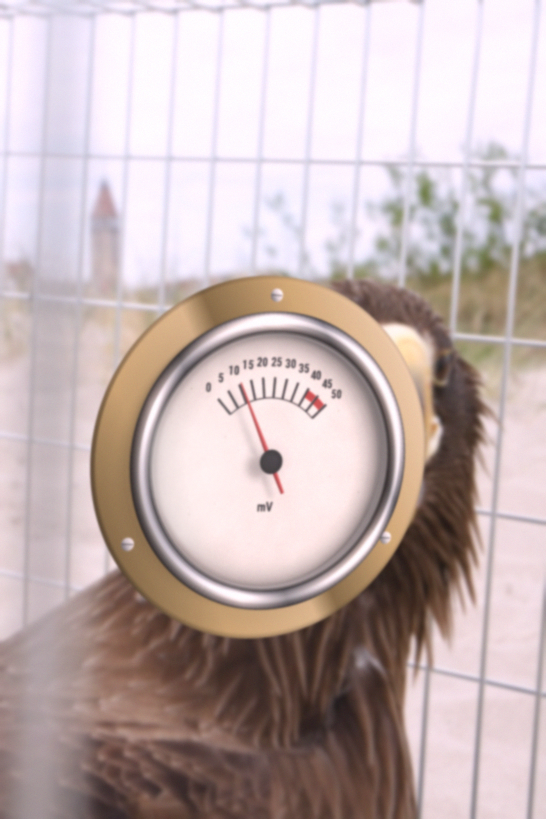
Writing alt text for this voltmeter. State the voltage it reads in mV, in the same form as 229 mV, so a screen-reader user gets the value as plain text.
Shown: 10 mV
